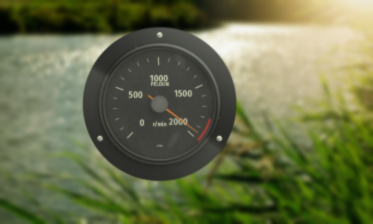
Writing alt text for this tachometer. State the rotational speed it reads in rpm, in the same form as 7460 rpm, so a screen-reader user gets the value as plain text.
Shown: 1950 rpm
